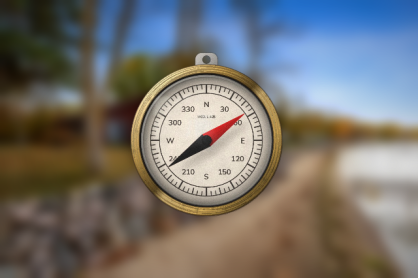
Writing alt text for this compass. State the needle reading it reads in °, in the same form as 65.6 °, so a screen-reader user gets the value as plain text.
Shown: 55 °
